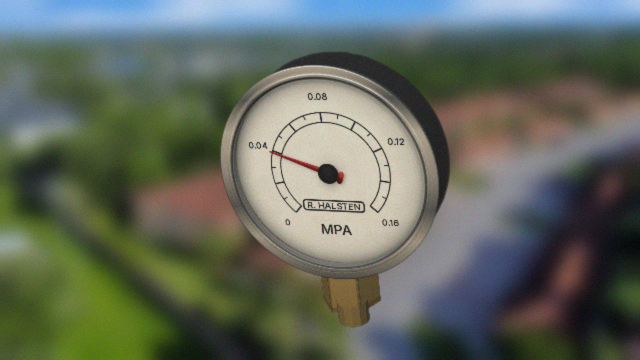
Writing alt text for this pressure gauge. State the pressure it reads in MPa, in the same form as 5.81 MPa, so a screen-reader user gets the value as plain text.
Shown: 0.04 MPa
